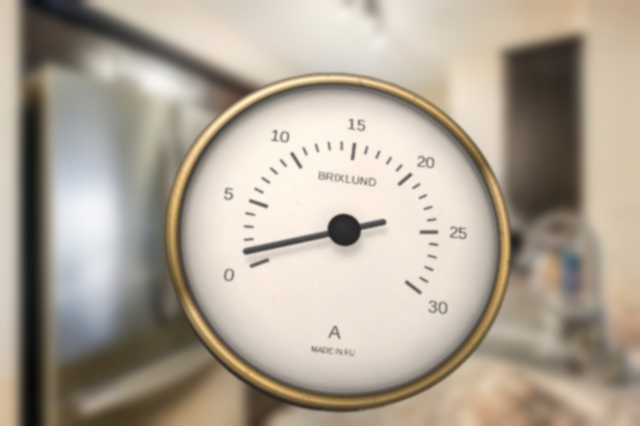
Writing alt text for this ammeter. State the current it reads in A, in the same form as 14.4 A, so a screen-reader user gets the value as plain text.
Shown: 1 A
